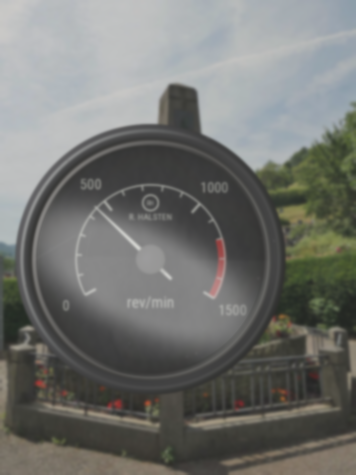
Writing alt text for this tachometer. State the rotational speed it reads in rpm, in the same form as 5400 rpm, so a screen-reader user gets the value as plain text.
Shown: 450 rpm
